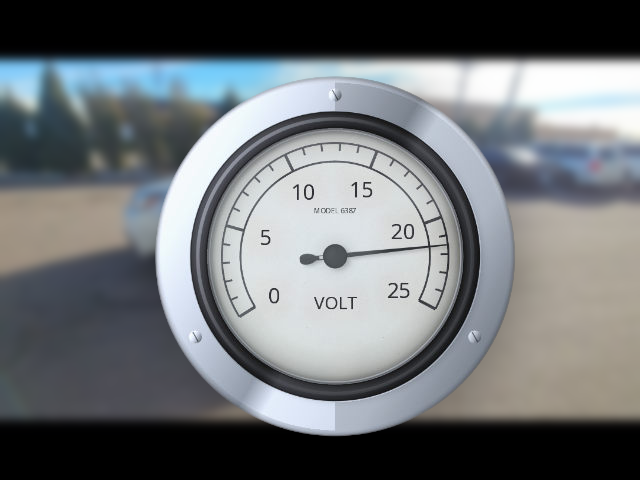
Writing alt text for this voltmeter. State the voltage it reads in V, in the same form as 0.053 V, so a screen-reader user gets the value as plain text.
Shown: 21.5 V
